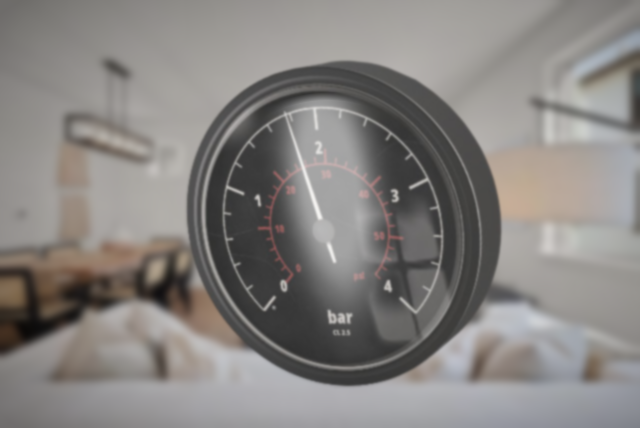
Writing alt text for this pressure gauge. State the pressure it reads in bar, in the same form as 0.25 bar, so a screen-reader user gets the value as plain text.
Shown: 1.8 bar
